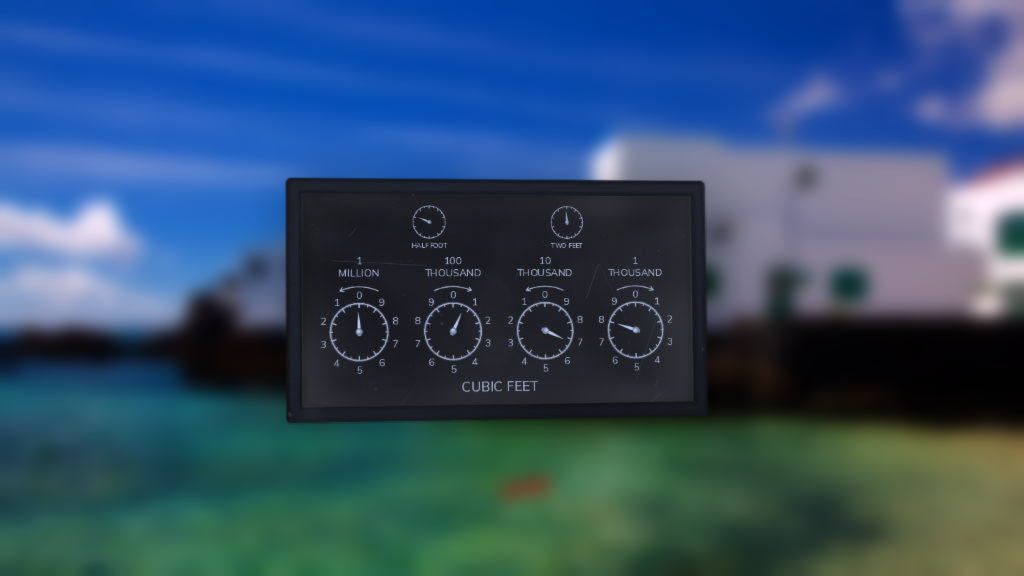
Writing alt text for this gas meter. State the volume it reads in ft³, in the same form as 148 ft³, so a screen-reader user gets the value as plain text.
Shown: 6800 ft³
